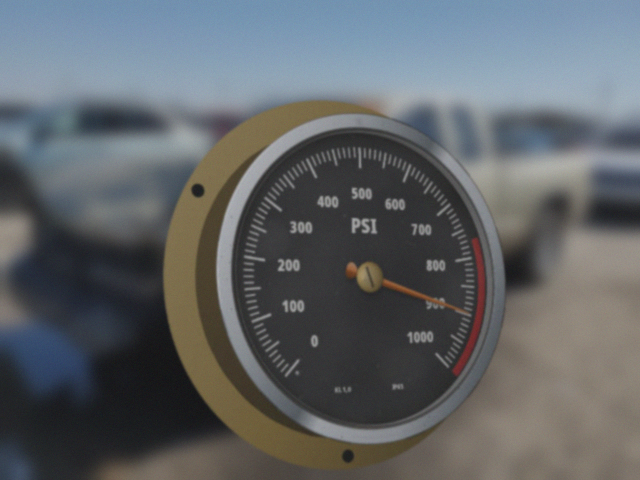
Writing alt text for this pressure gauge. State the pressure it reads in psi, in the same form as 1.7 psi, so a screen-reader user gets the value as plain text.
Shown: 900 psi
